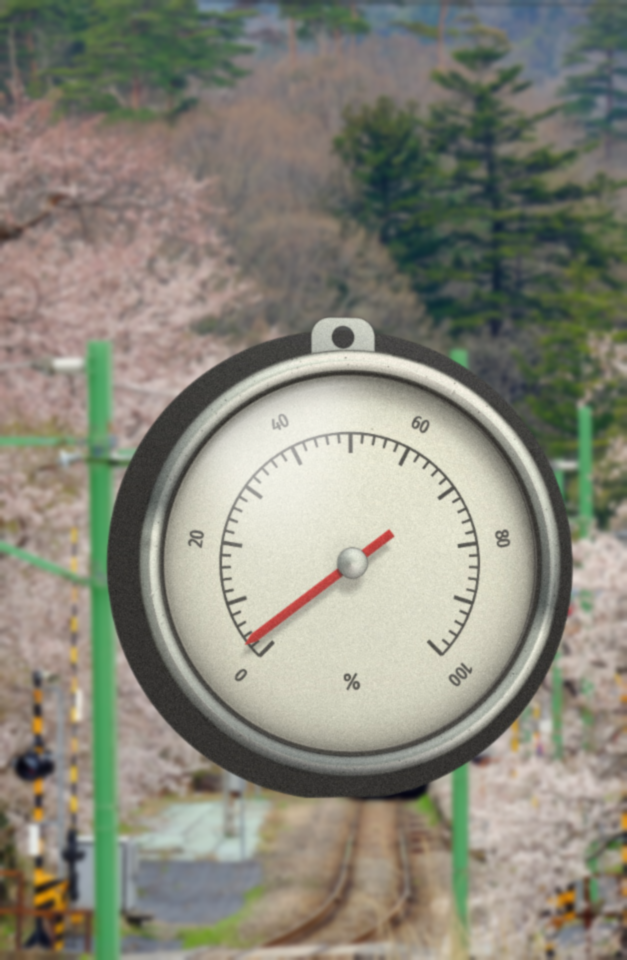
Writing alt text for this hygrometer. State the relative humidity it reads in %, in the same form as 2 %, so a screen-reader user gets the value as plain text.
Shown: 3 %
